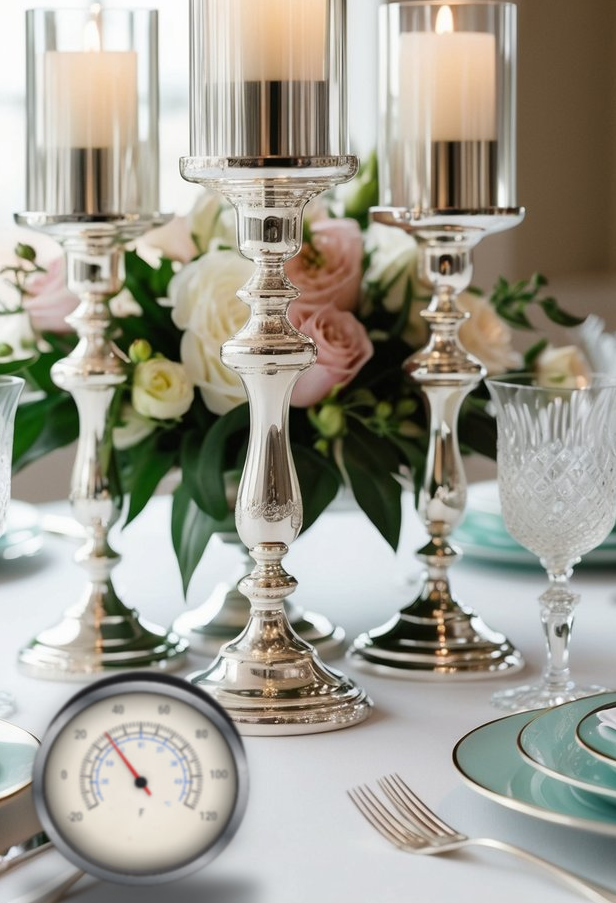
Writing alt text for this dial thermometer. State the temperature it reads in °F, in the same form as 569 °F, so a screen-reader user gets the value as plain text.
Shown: 30 °F
